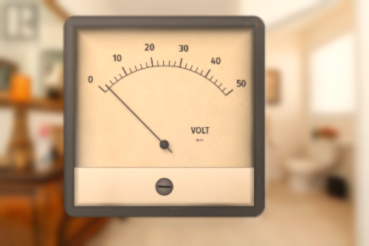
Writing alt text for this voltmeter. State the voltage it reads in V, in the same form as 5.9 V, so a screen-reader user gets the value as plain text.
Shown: 2 V
